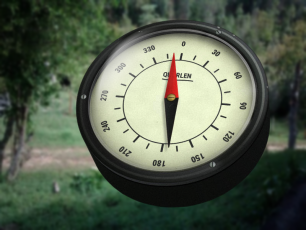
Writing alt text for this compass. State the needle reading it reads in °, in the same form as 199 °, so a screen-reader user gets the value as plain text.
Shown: 352.5 °
